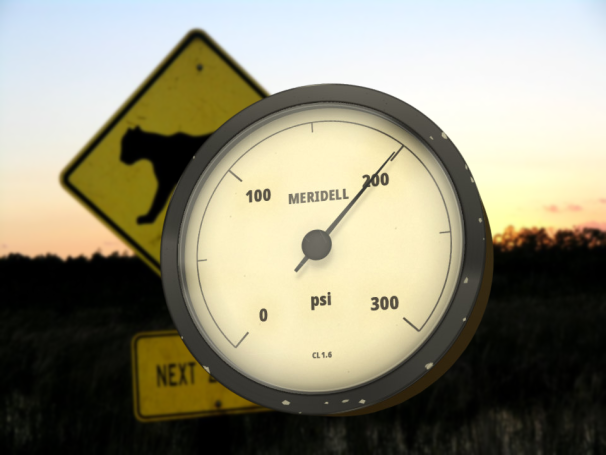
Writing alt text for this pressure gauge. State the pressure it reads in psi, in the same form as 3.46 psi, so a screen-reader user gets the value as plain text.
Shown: 200 psi
